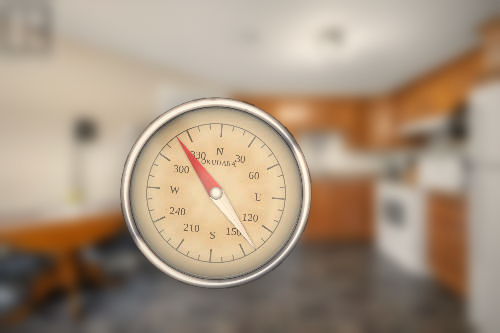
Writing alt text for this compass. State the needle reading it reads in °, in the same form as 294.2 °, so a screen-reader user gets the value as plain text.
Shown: 320 °
